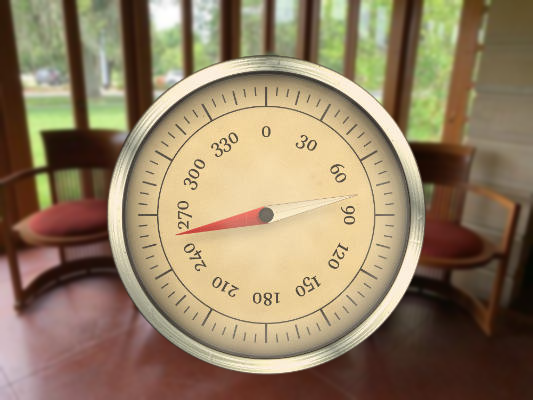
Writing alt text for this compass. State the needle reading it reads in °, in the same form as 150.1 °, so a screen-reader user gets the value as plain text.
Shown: 257.5 °
